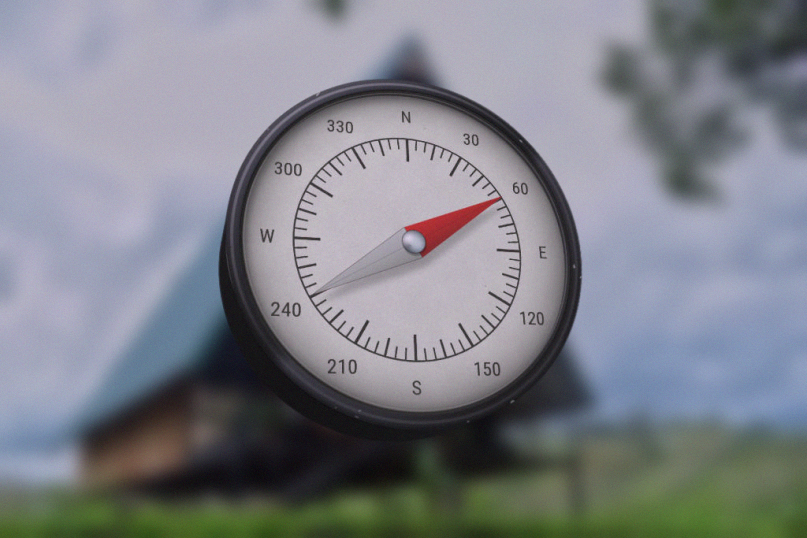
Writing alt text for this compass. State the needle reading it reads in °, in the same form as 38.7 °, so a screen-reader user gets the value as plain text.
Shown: 60 °
